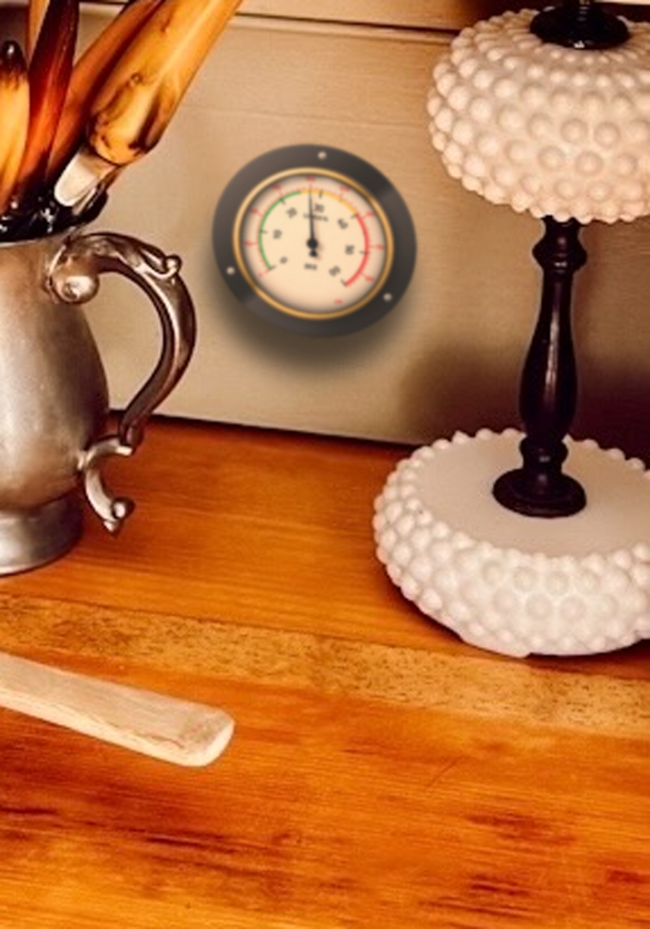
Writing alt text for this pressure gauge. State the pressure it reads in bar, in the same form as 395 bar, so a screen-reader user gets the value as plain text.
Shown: 27.5 bar
